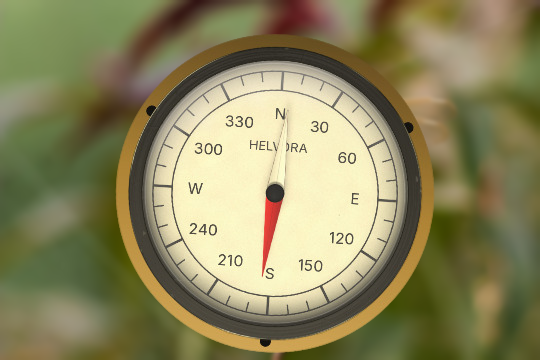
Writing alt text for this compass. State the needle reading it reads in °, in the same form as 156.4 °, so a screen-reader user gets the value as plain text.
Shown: 185 °
